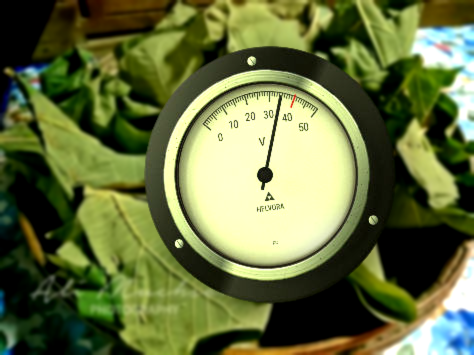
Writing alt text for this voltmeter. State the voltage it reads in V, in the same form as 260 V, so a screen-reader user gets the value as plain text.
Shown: 35 V
